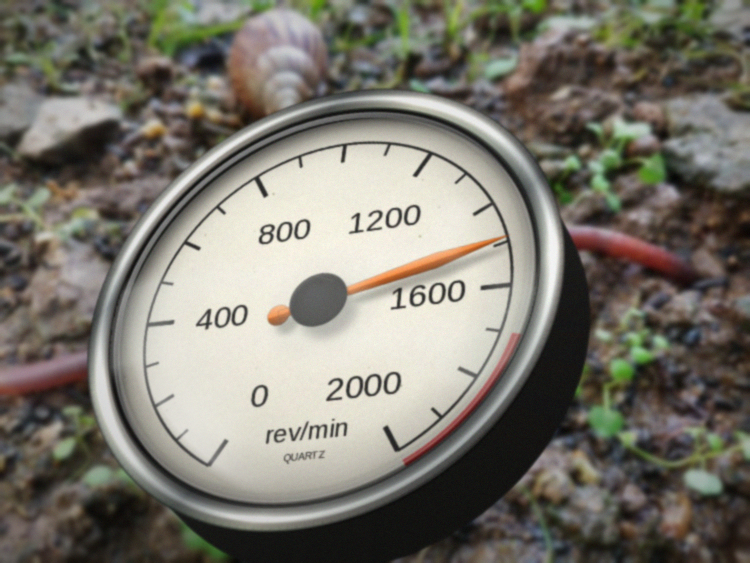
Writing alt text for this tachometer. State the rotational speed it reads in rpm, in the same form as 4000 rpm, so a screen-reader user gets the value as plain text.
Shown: 1500 rpm
